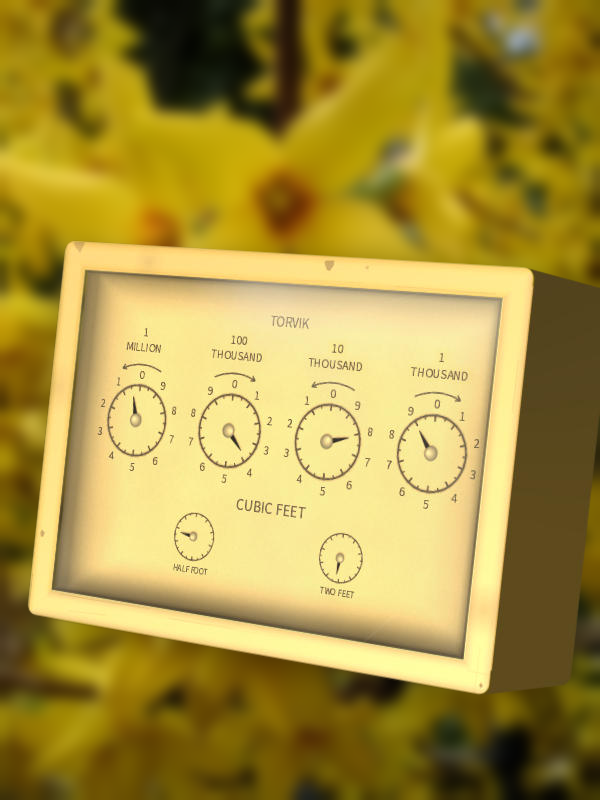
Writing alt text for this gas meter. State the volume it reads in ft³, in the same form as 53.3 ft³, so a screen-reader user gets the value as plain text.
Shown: 37900 ft³
